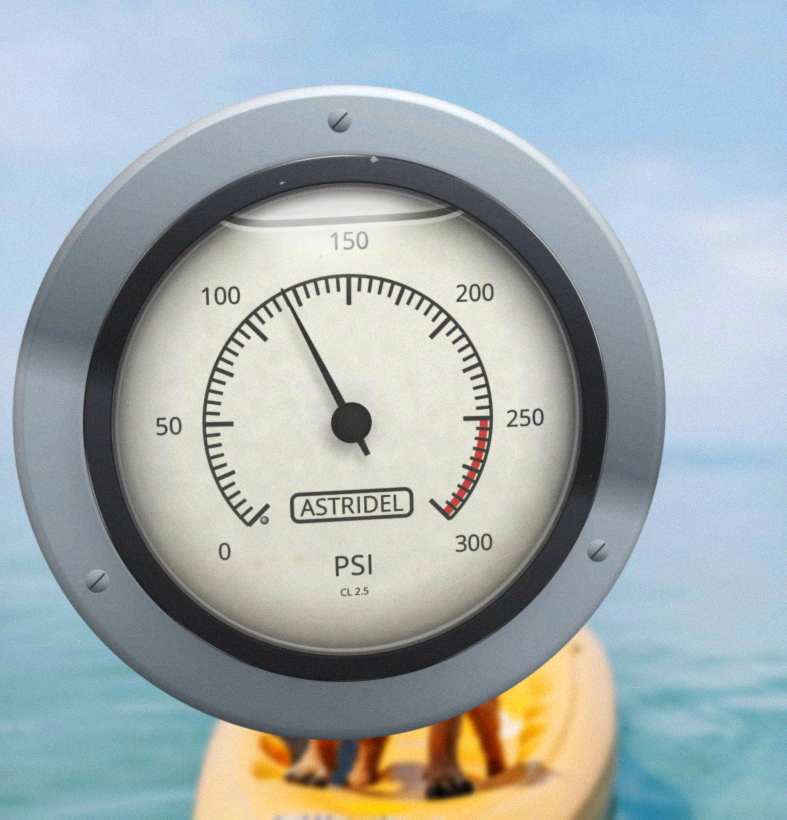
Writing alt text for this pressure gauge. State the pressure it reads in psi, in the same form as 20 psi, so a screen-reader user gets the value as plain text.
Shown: 120 psi
